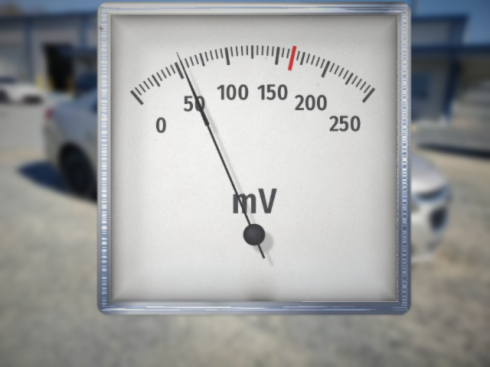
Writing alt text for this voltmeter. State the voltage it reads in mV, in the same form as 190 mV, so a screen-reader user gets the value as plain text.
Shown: 55 mV
